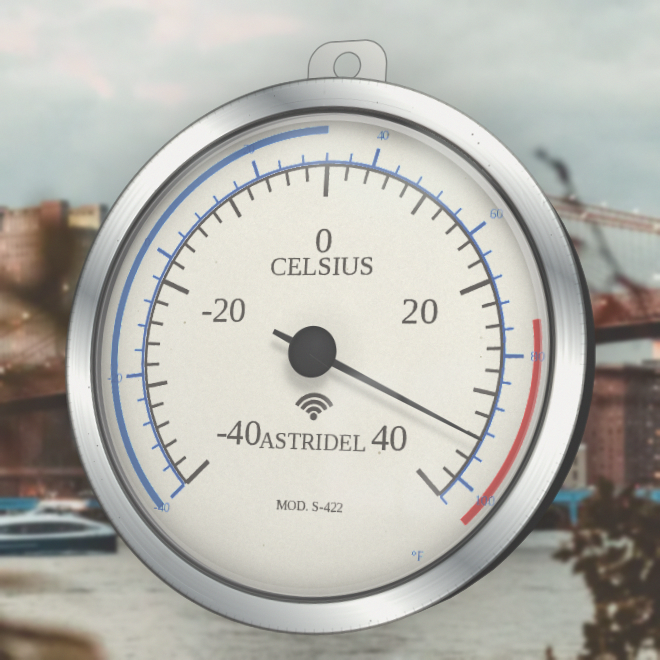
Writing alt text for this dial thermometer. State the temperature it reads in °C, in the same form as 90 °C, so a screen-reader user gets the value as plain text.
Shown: 34 °C
